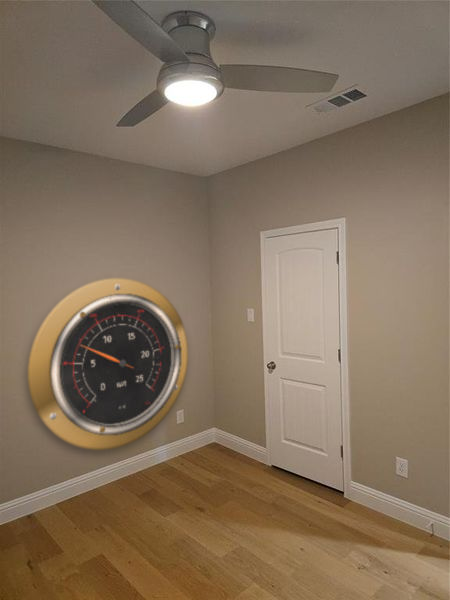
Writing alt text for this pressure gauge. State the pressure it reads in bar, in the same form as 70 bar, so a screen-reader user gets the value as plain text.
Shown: 7 bar
